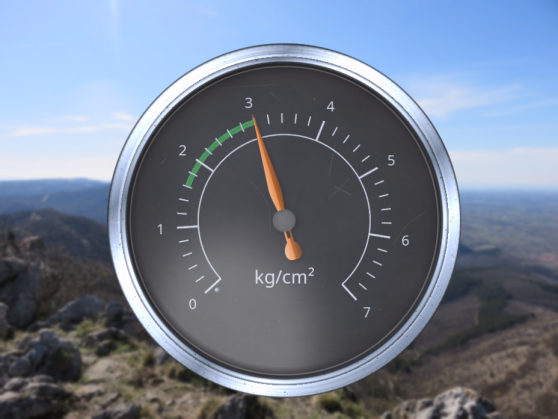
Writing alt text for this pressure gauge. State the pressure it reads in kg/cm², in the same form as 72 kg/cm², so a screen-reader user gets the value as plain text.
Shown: 3 kg/cm²
